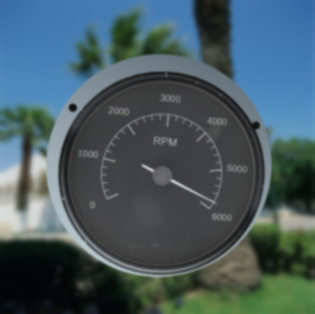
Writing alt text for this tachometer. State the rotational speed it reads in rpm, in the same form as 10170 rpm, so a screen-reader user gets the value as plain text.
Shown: 5800 rpm
